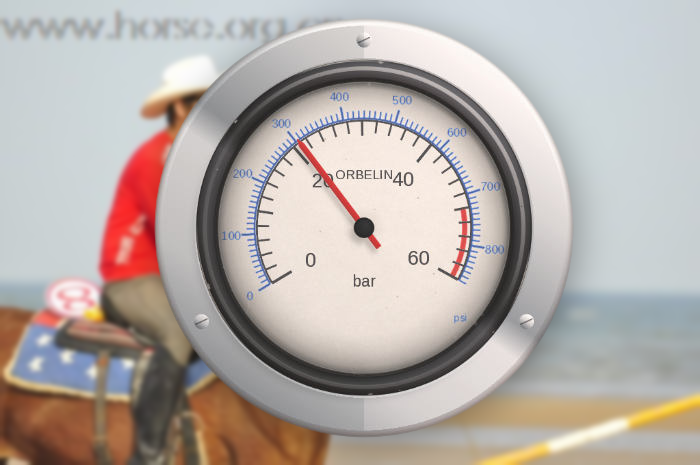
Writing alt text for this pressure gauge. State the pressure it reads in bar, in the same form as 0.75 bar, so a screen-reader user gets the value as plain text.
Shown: 21 bar
